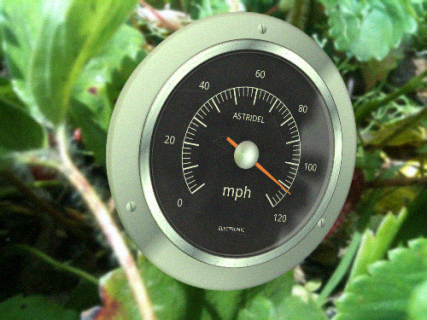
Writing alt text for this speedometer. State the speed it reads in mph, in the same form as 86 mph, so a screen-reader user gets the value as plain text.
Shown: 112 mph
